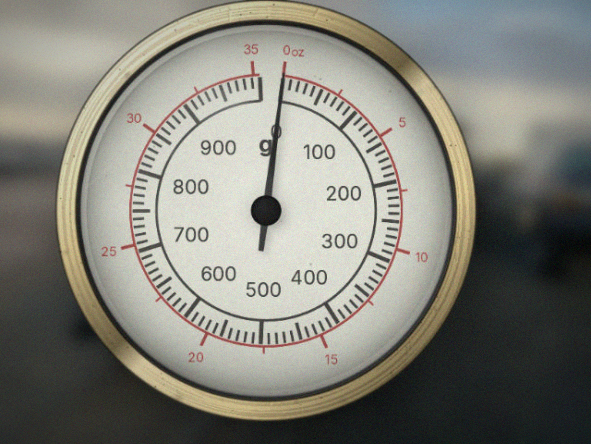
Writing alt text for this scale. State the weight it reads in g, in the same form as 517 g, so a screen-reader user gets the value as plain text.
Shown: 0 g
